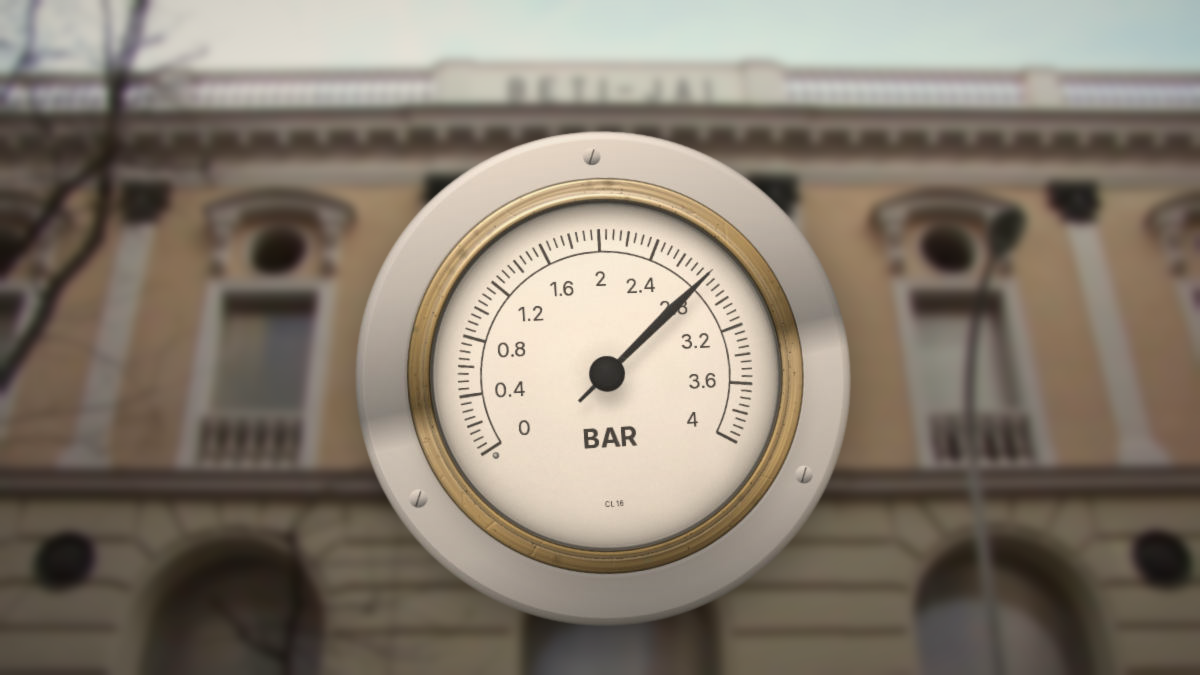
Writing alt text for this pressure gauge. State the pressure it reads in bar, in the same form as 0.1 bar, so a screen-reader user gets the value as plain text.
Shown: 2.8 bar
